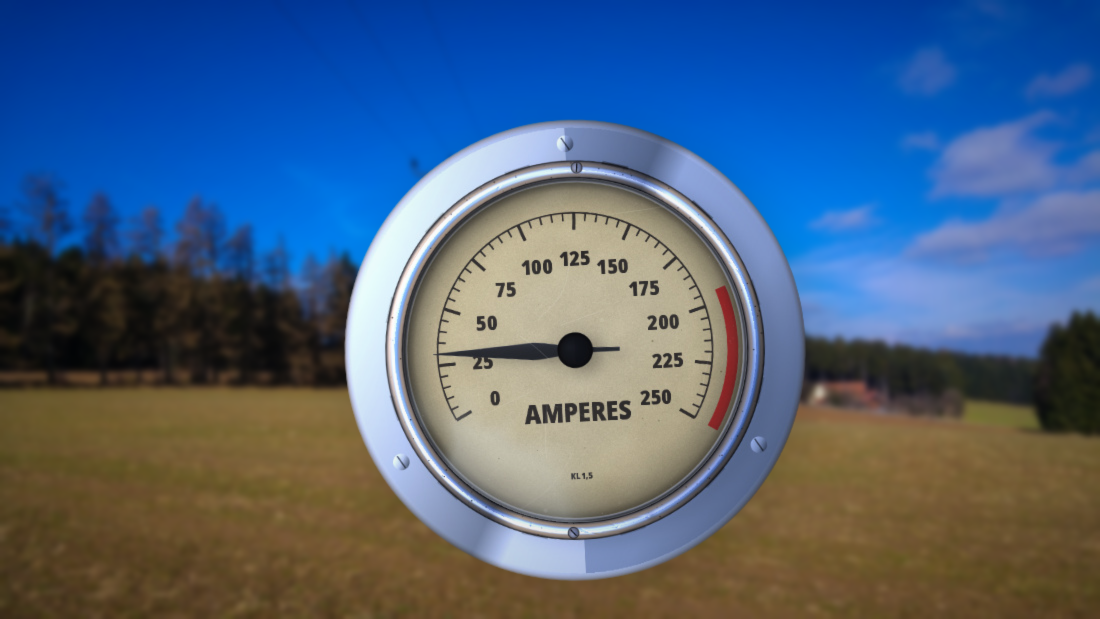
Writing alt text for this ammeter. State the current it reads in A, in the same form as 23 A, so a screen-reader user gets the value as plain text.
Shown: 30 A
